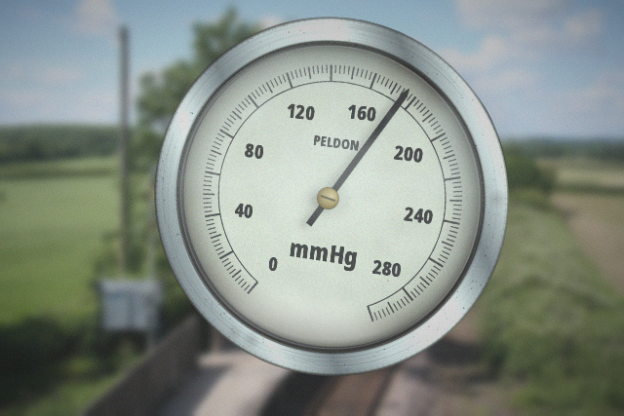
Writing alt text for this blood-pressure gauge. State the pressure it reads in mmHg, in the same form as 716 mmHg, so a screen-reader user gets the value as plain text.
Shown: 176 mmHg
